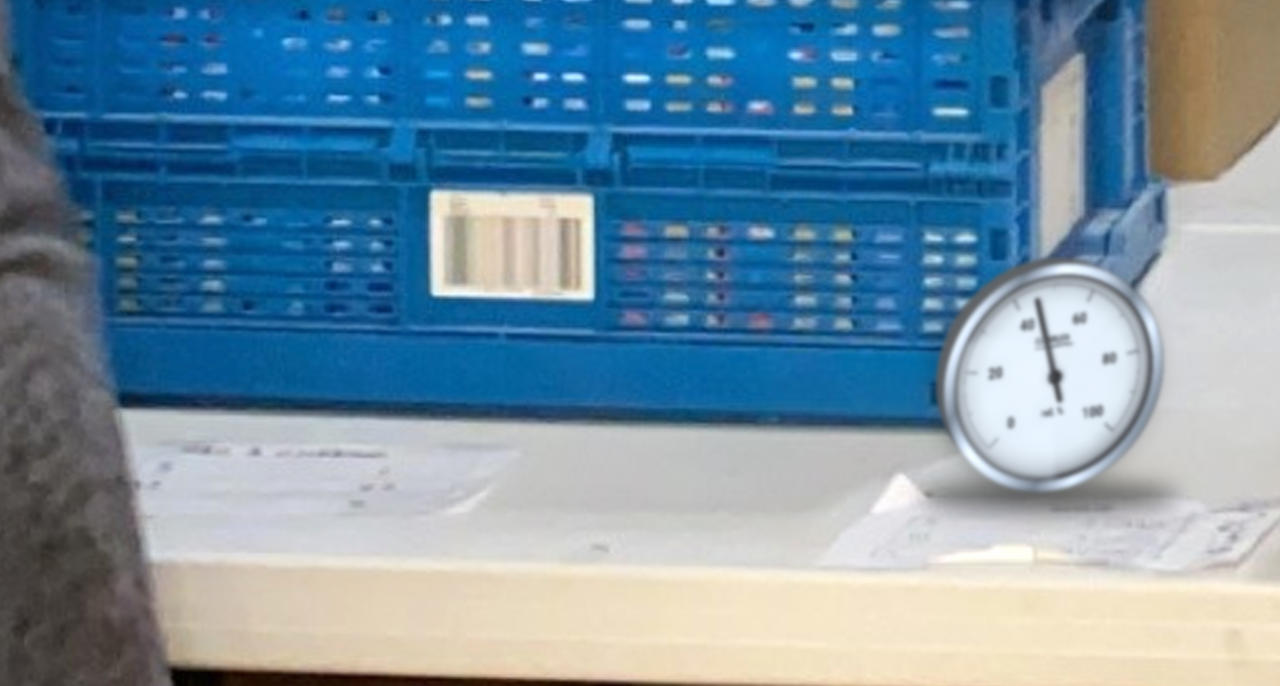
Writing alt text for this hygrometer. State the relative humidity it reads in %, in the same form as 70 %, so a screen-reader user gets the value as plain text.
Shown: 45 %
